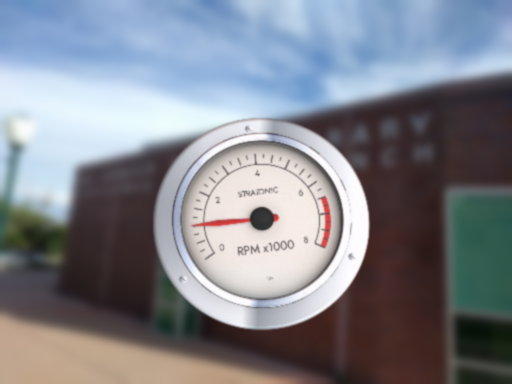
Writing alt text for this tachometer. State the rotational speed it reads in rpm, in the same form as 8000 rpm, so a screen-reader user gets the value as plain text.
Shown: 1000 rpm
